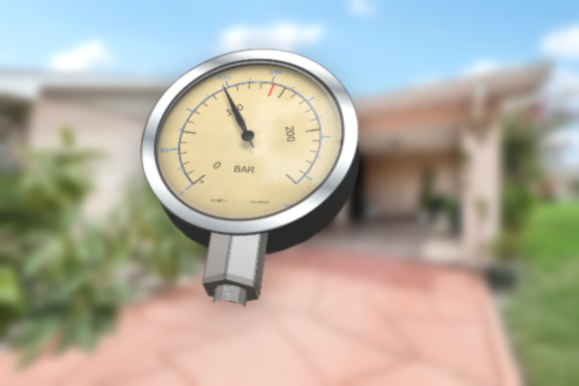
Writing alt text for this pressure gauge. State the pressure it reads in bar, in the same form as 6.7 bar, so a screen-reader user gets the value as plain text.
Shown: 100 bar
